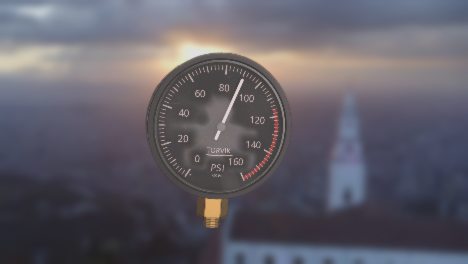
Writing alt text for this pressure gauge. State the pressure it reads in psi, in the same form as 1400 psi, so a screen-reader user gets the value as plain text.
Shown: 90 psi
